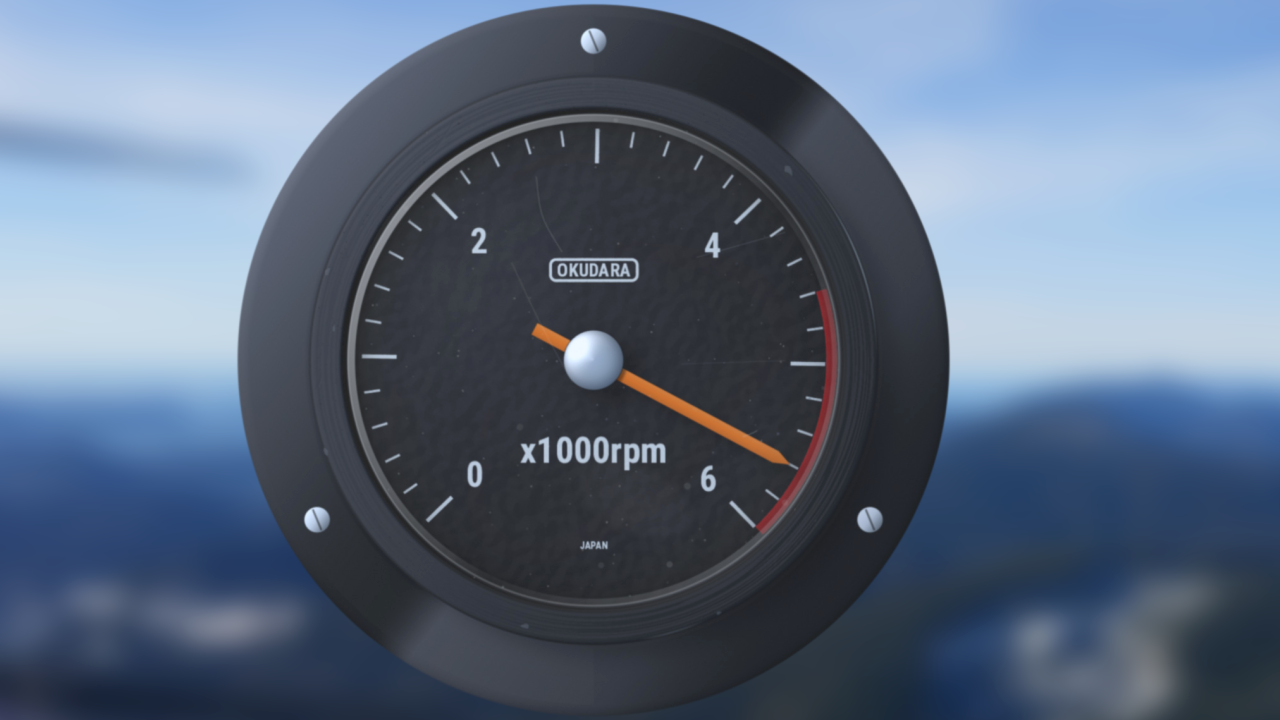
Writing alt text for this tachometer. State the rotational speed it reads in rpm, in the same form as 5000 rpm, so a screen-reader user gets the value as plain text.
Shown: 5600 rpm
